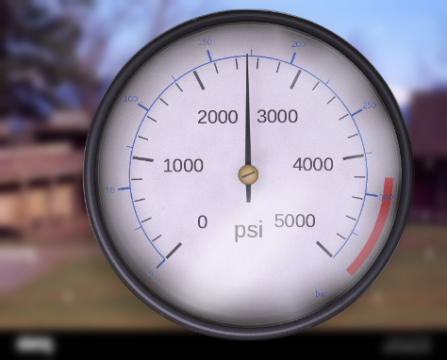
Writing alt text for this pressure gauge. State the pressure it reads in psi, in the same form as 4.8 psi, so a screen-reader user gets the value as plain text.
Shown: 2500 psi
